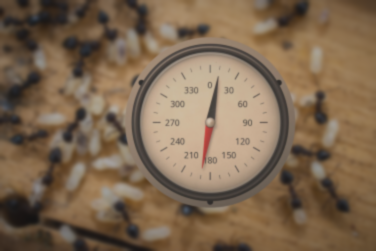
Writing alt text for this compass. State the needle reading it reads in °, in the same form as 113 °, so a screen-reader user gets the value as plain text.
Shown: 190 °
